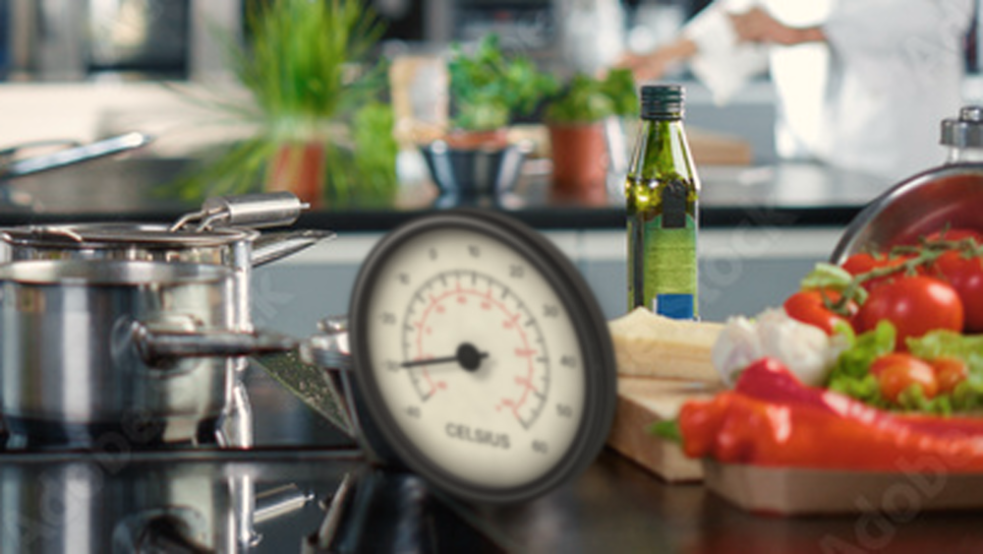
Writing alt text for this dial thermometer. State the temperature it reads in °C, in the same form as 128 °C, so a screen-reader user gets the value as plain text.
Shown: -30 °C
